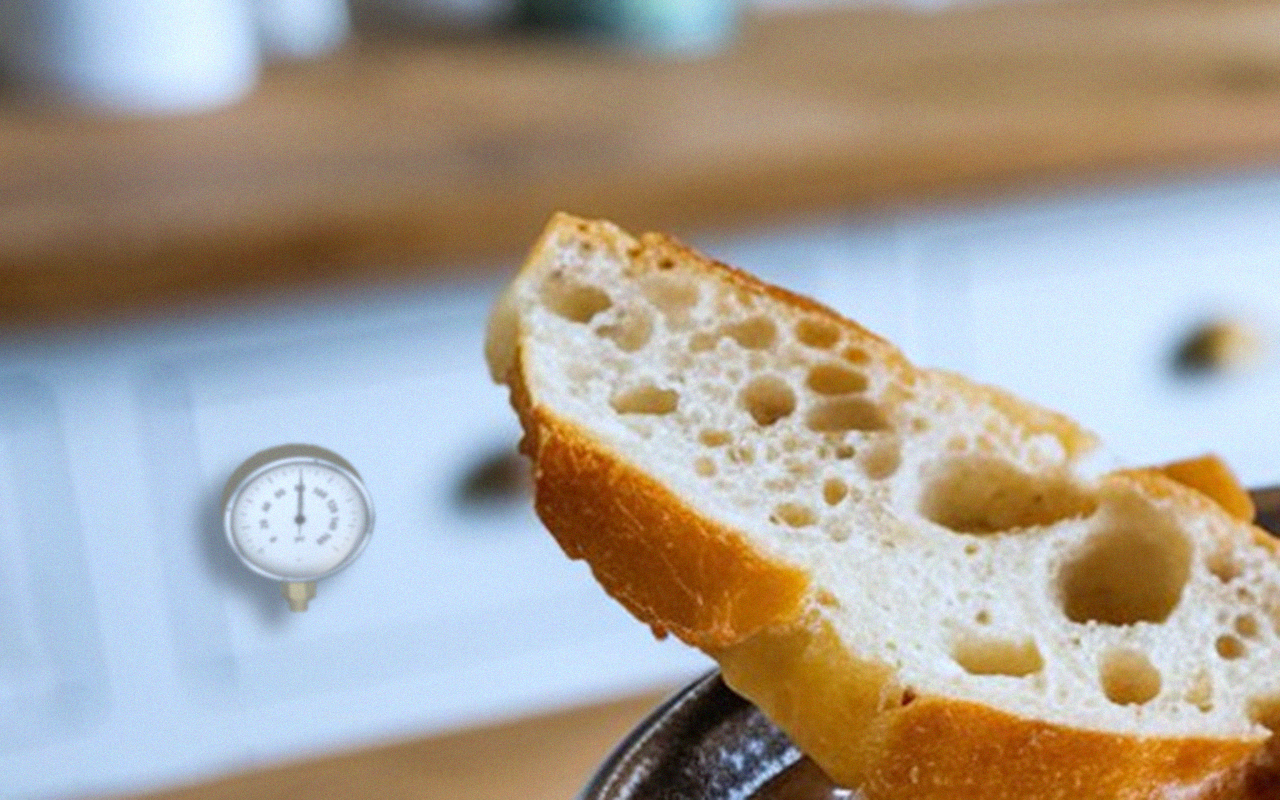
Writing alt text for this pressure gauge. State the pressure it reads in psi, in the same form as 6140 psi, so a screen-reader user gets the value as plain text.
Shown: 80 psi
